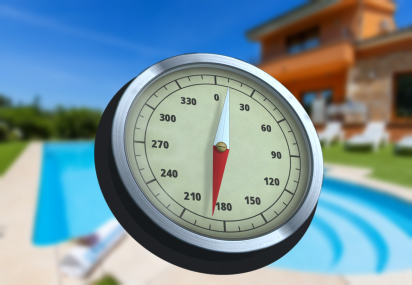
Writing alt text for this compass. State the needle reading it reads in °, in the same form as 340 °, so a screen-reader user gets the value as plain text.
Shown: 190 °
